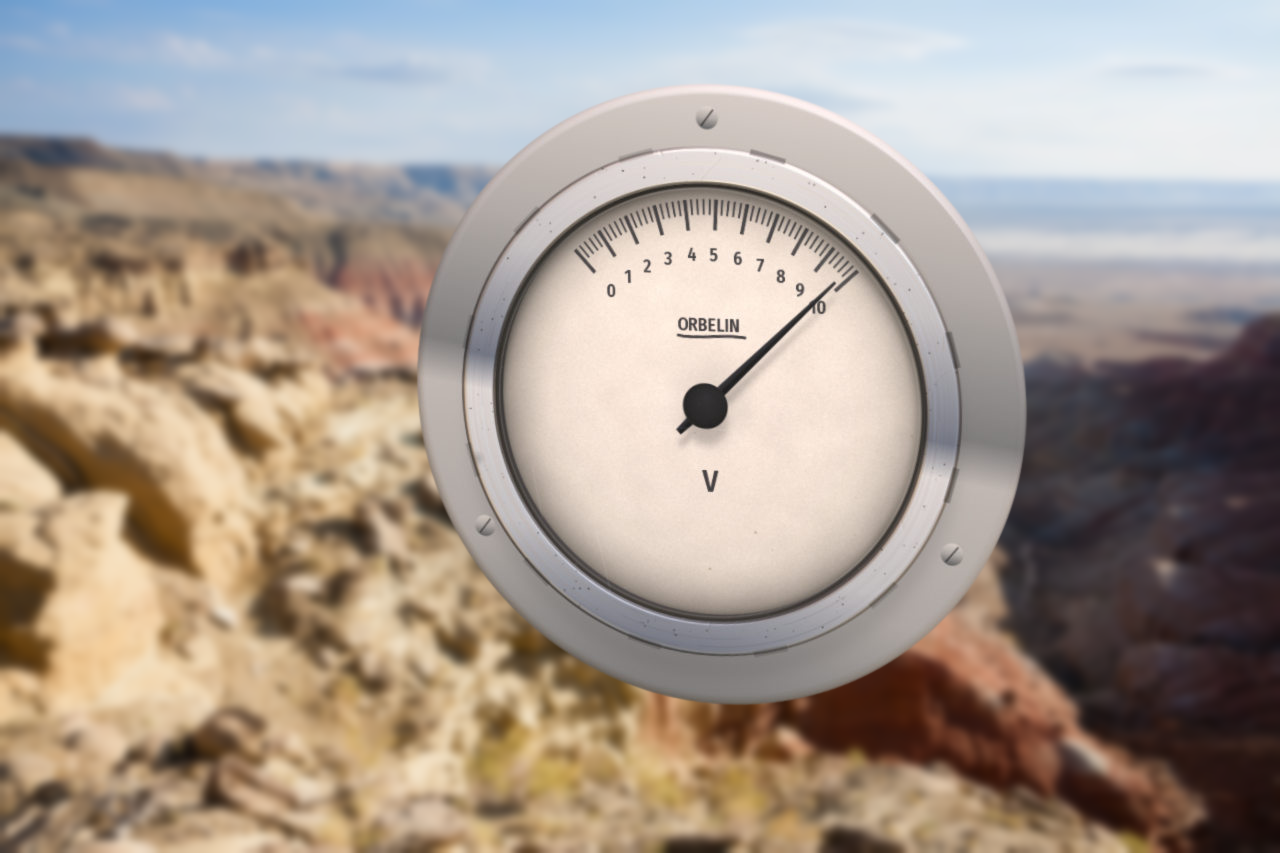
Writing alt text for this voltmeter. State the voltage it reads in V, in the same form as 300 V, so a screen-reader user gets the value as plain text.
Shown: 9.8 V
